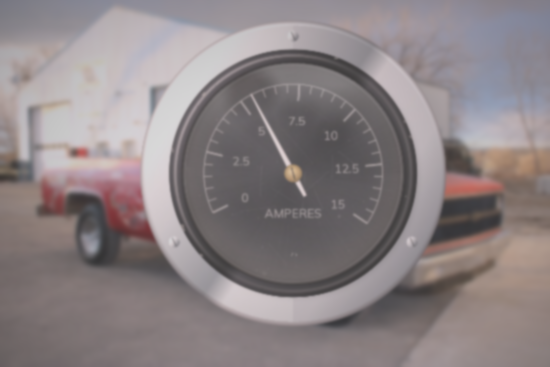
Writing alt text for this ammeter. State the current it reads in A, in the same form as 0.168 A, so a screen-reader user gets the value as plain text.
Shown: 5.5 A
